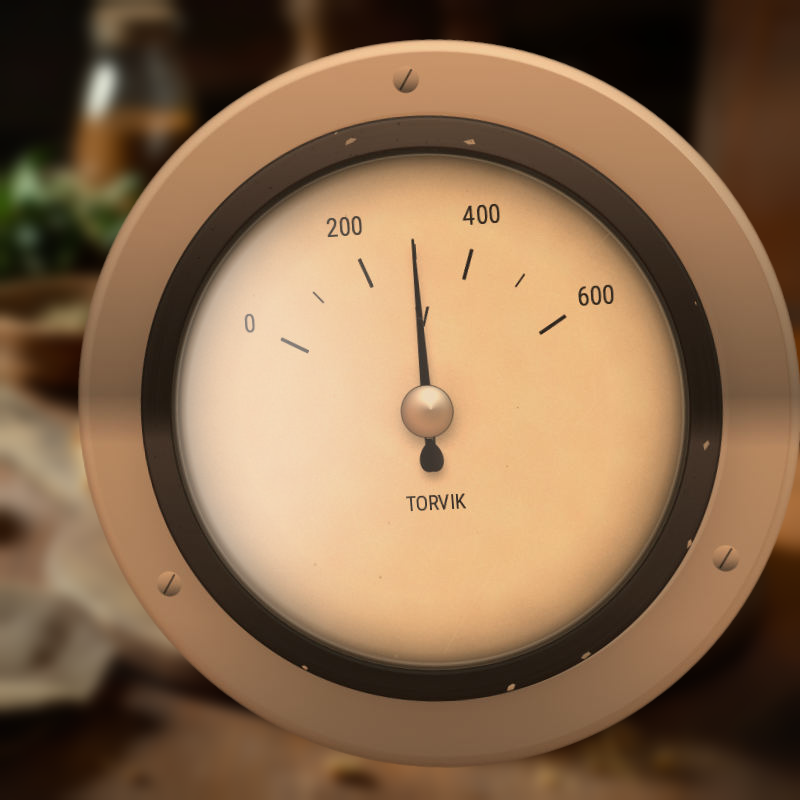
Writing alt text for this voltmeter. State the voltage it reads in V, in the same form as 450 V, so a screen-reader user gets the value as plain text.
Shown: 300 V
